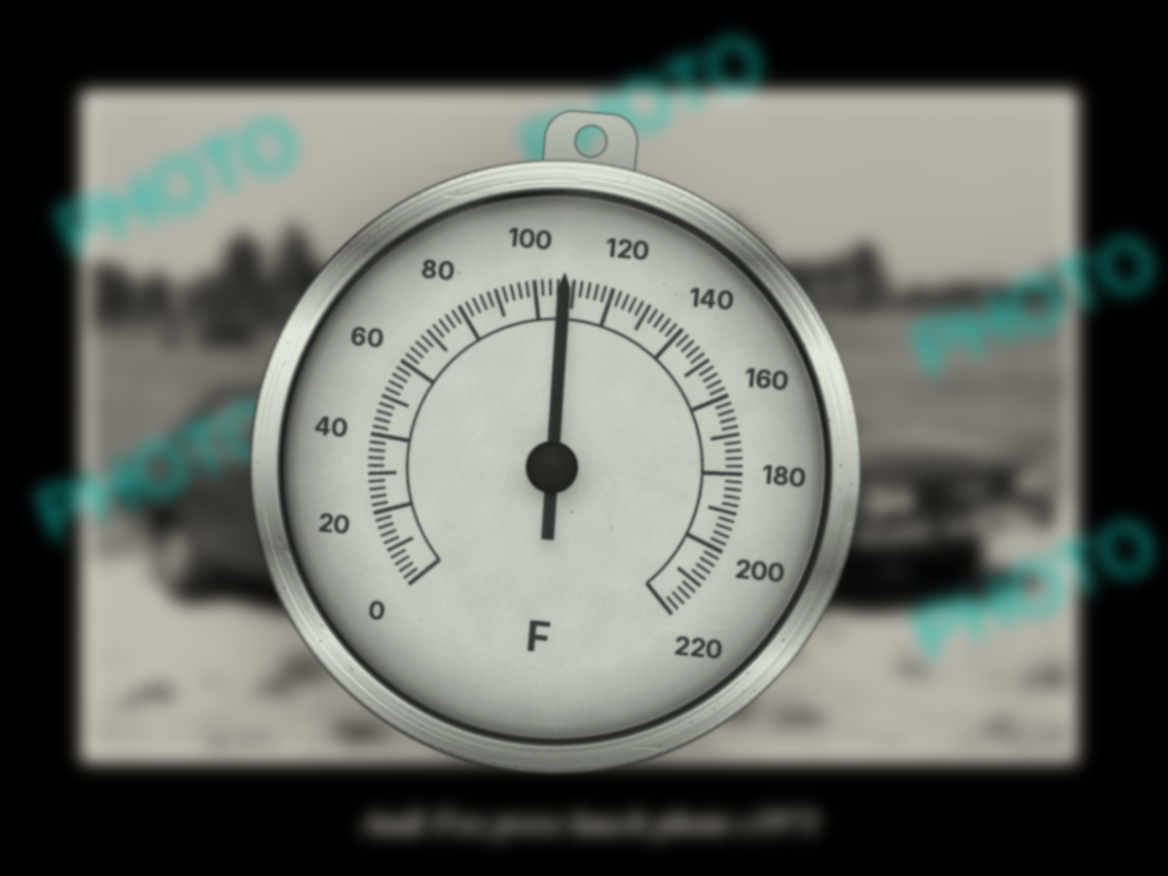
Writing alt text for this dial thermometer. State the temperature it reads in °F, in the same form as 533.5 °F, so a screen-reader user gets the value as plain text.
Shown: 108 °F
